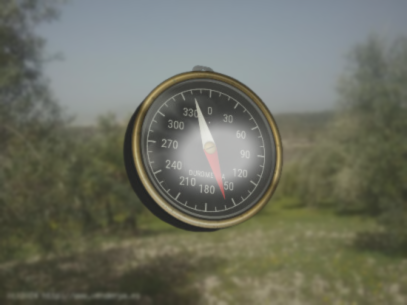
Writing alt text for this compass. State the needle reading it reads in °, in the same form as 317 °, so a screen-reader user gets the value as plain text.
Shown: 160 °
